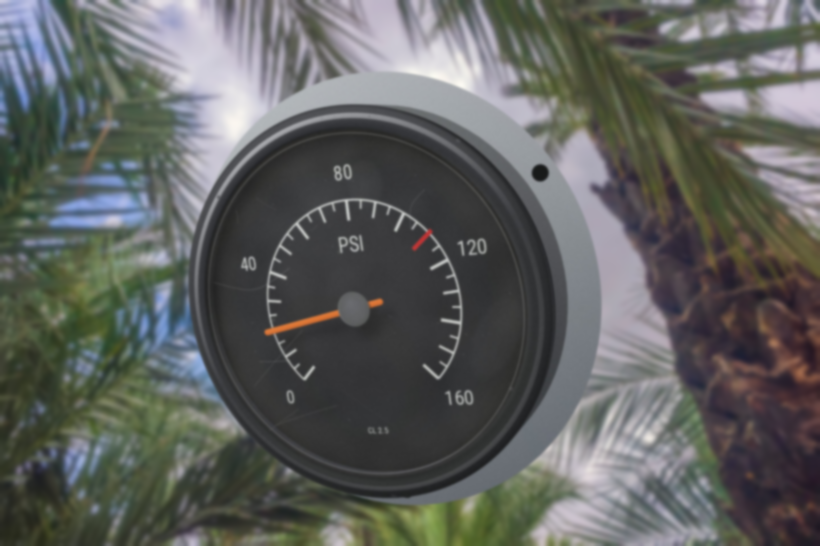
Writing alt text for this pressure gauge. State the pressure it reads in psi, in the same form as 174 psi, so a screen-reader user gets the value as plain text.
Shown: 20 psi
